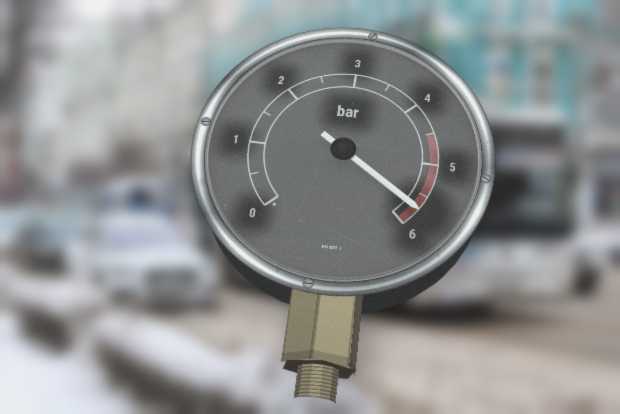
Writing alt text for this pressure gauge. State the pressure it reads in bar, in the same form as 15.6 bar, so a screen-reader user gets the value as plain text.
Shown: 5.75 bar
